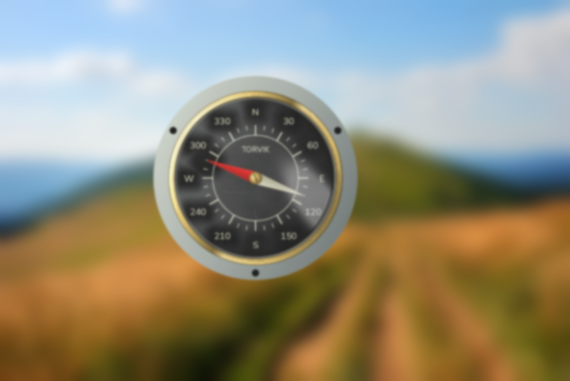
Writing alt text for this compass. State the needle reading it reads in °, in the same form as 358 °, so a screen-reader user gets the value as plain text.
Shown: 290 °
